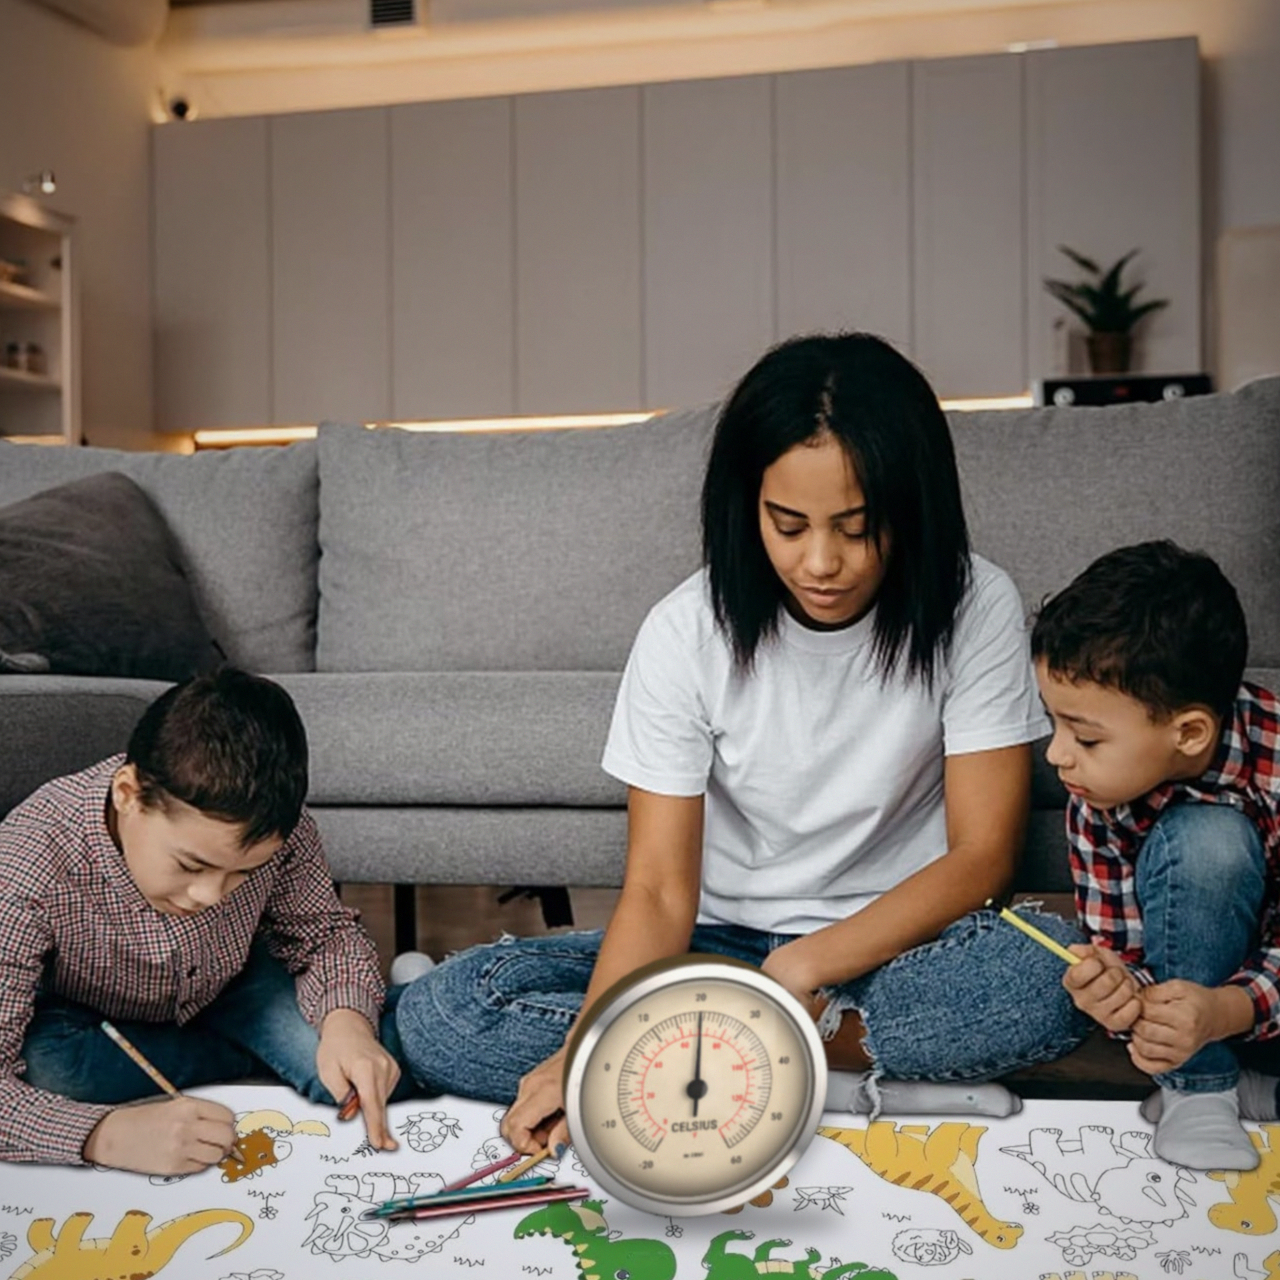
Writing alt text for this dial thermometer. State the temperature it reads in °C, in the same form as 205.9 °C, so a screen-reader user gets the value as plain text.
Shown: 20 °C
